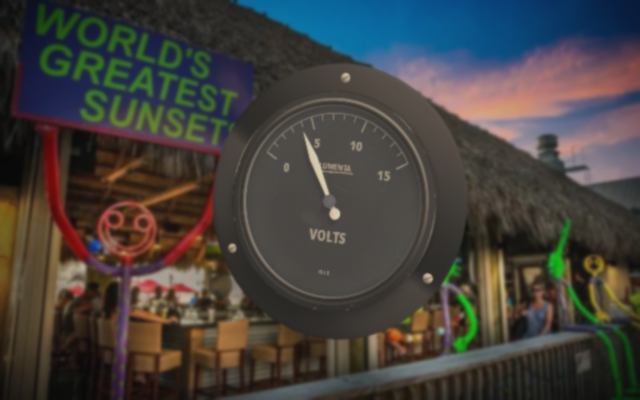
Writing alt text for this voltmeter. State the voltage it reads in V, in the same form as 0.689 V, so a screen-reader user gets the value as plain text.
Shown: 4 V
